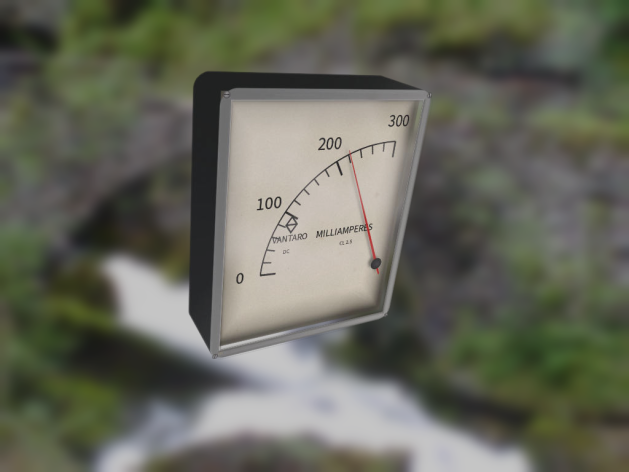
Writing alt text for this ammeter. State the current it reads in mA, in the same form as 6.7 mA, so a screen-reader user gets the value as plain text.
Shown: 220 mA
